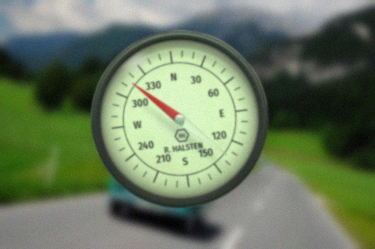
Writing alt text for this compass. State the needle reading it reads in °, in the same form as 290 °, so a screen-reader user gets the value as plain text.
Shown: 315 °
